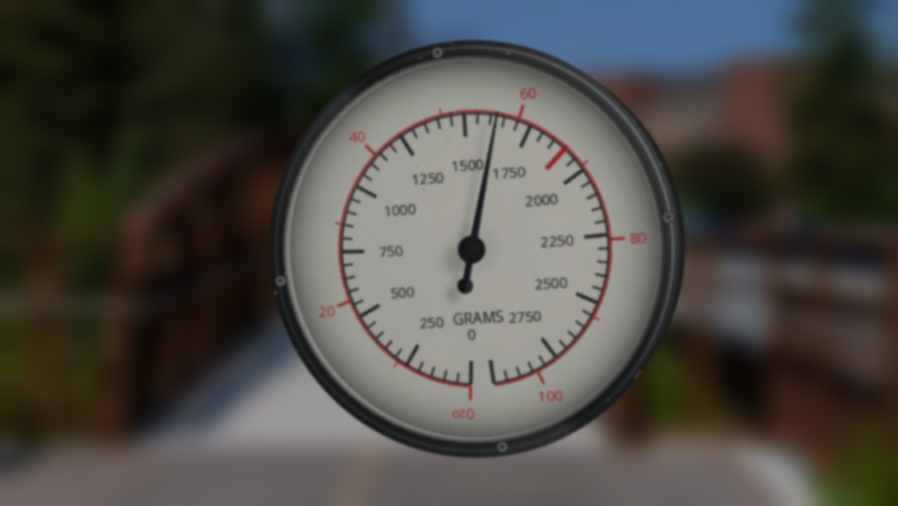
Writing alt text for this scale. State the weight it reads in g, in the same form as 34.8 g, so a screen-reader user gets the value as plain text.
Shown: 1625 g
